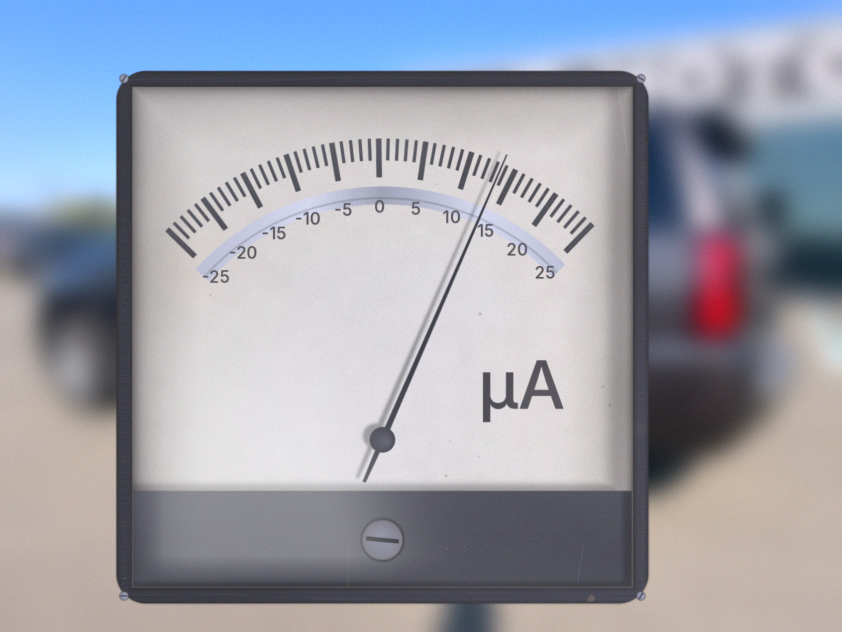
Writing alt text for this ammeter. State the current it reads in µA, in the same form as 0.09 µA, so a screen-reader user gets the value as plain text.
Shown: 13.5 µA
